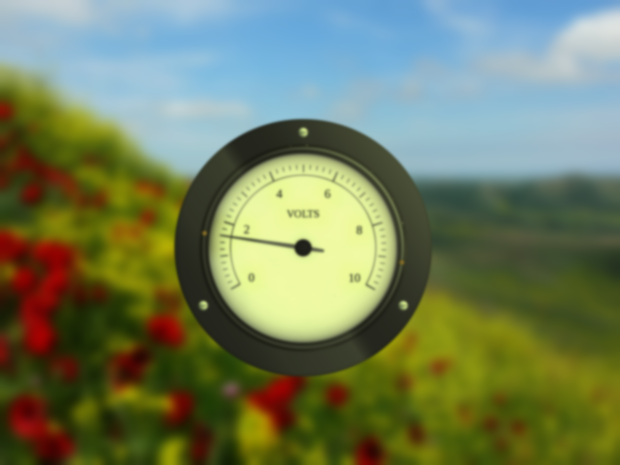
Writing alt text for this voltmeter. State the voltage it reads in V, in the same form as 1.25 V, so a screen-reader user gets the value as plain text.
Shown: 1.6 V
